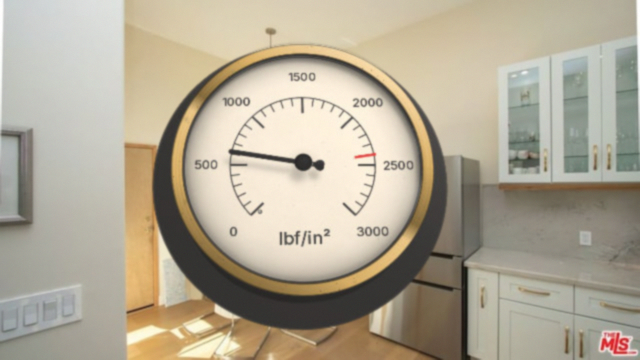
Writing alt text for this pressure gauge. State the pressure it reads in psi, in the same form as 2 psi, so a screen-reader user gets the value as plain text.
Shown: 600 psi
